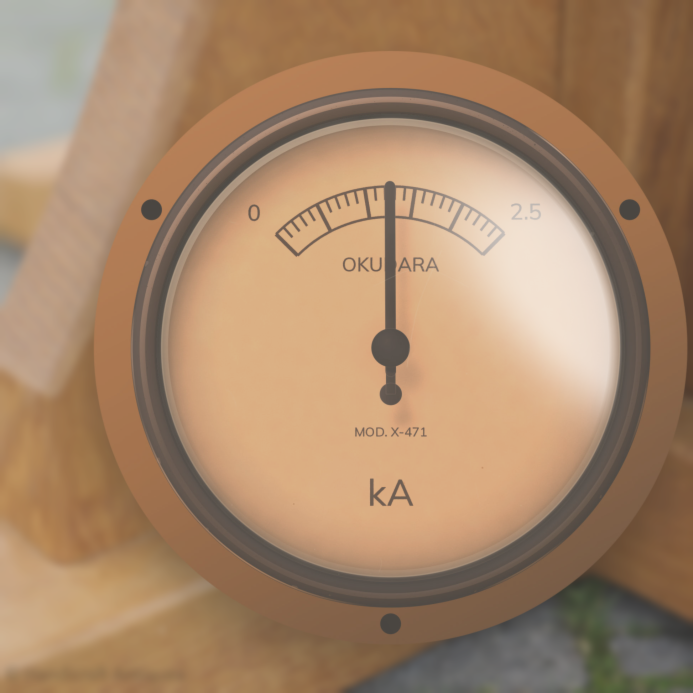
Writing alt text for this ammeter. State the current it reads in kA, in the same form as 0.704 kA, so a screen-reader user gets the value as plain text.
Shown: 1.25 kA
